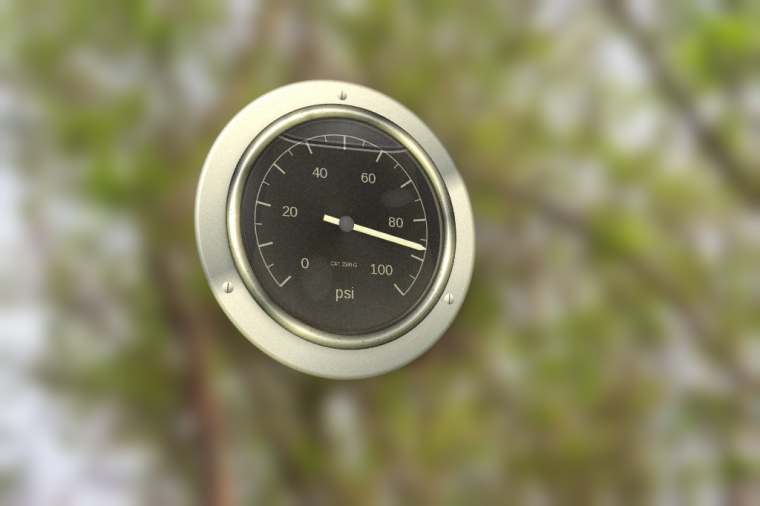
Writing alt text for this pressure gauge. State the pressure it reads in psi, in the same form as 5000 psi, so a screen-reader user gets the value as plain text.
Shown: 87.5 psi
